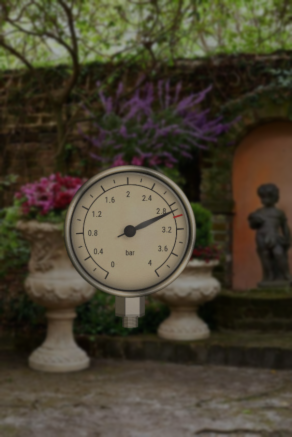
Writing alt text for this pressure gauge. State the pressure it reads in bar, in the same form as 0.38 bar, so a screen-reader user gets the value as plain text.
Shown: 2.9 bar
